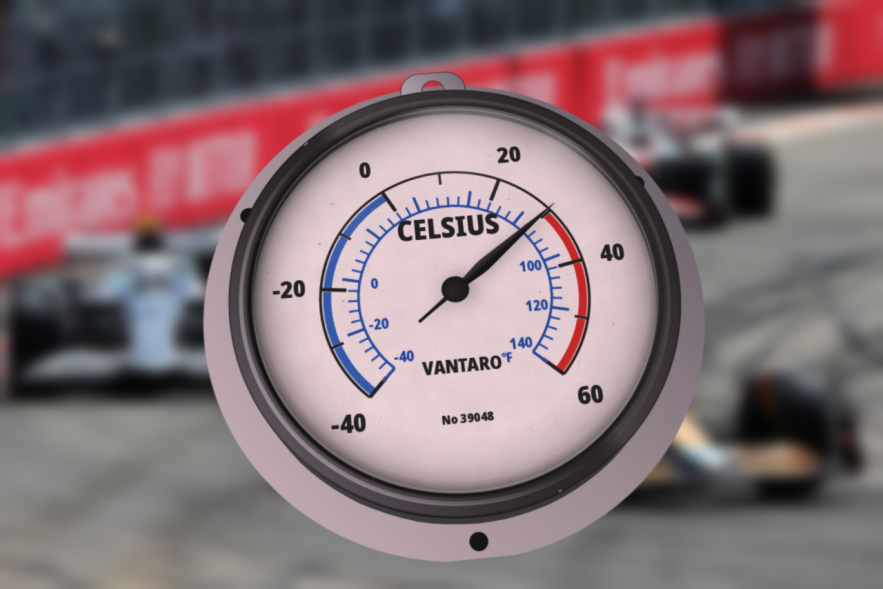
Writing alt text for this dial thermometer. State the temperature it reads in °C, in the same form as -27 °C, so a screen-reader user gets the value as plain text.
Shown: 30 °C
